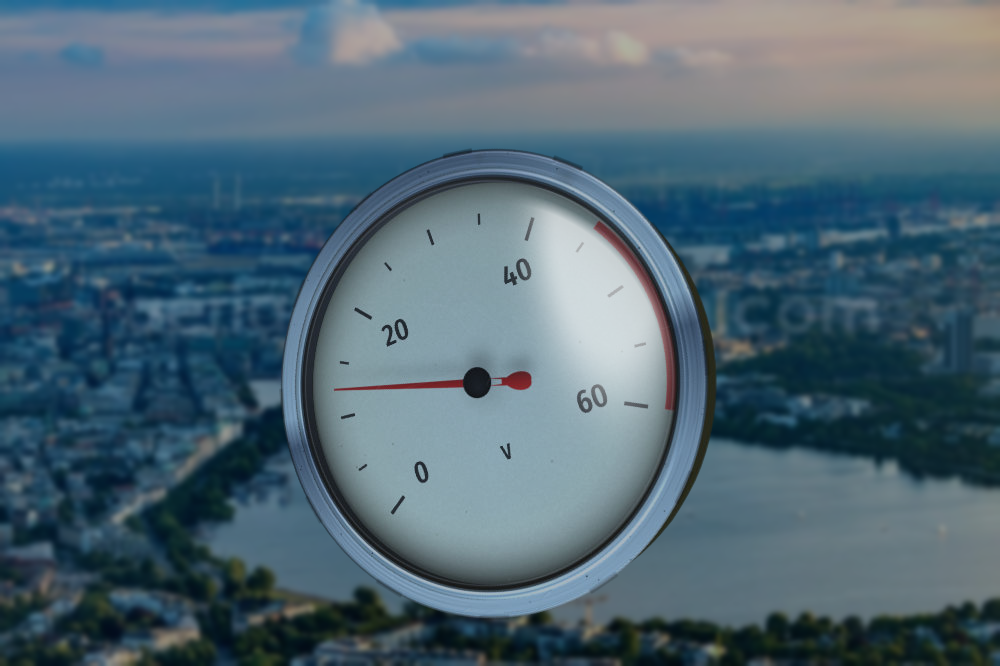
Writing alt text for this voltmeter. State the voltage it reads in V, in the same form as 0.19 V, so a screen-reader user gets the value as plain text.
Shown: 12.5 V
